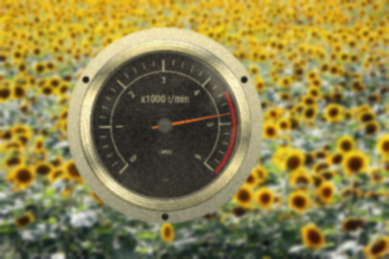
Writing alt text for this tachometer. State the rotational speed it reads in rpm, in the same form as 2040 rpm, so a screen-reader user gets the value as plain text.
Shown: 4800 rpm
